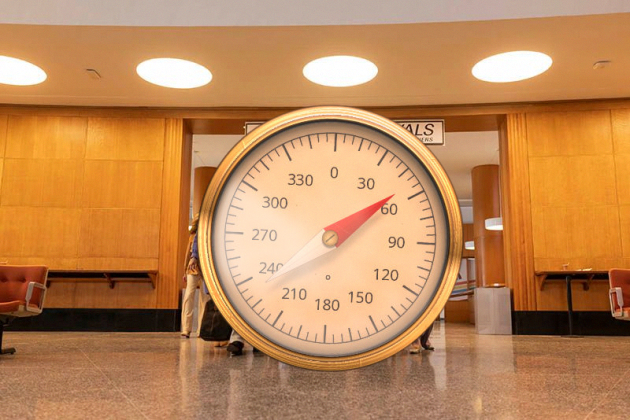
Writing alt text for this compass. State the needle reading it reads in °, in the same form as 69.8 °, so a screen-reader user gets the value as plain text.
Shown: 52.5 °
